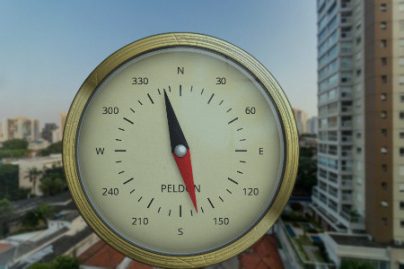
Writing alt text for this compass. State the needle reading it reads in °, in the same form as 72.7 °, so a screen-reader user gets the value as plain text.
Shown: 165 °
